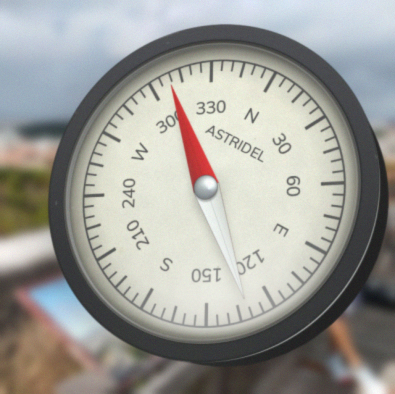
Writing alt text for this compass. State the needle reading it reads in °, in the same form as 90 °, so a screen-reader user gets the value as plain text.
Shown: 310 °
